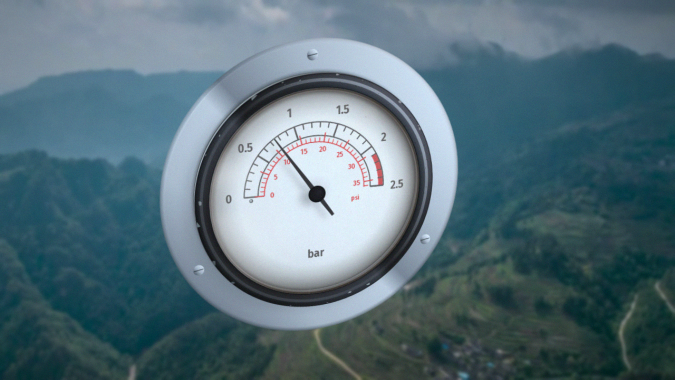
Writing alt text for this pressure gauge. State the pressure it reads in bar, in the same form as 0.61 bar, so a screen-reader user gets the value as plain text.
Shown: 0.75 bar
